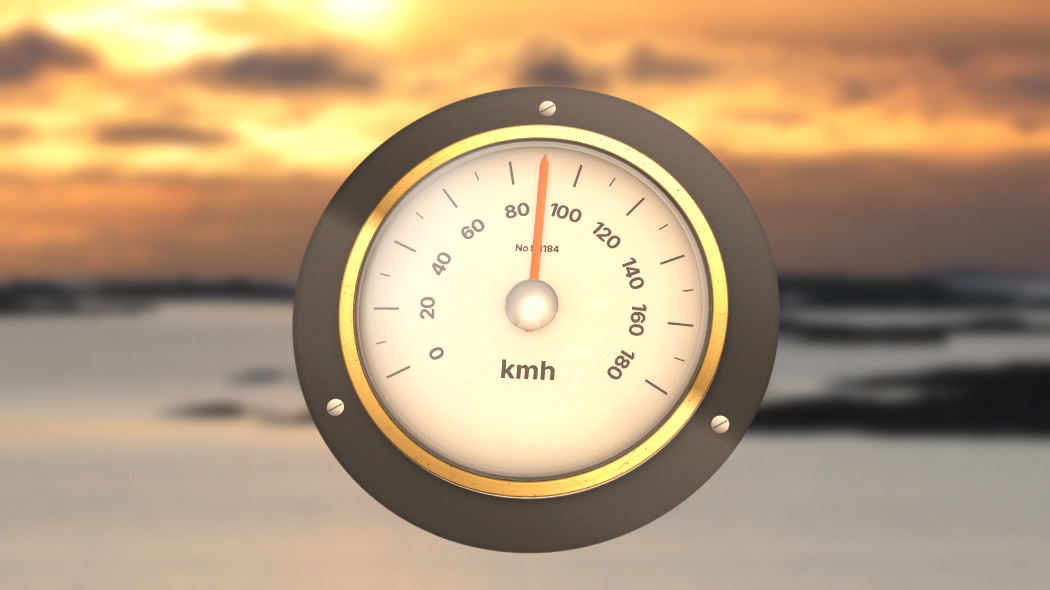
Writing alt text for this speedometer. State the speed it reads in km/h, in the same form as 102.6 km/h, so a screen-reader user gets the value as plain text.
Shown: 90 km/h
